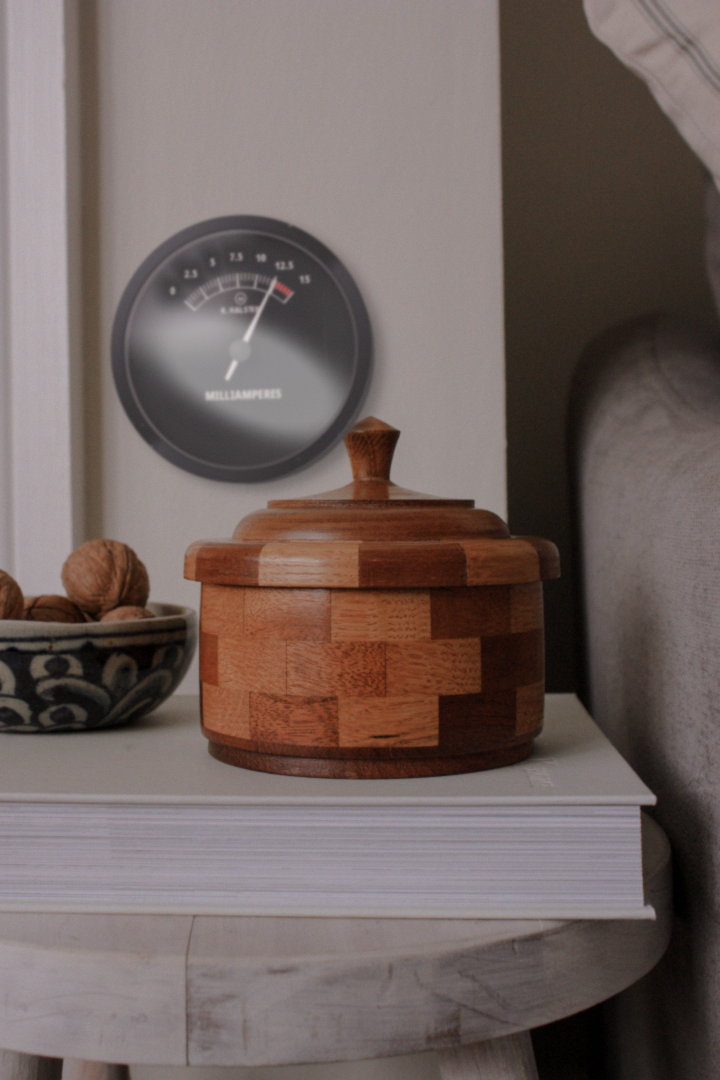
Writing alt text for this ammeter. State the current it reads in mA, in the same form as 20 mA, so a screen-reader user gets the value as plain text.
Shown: 12.5 mA
